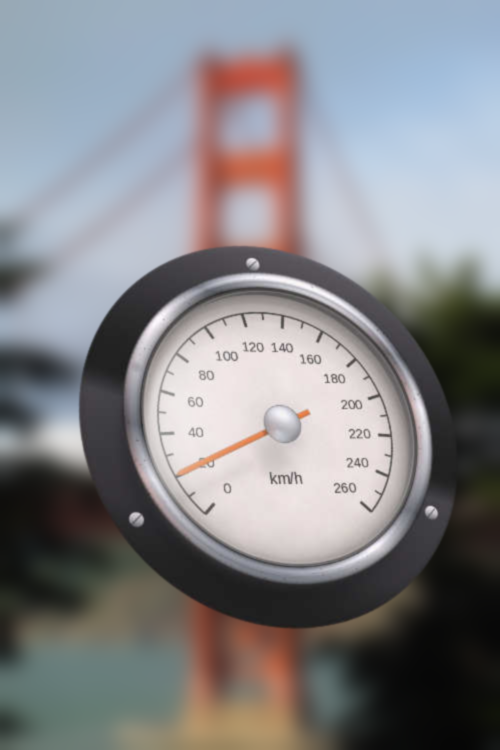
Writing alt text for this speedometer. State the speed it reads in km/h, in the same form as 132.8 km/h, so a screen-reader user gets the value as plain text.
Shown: 20 km/h
